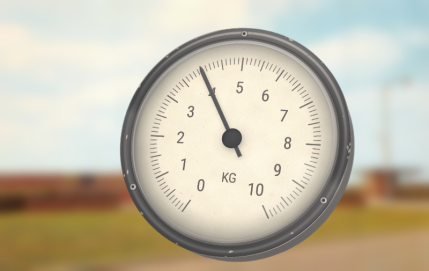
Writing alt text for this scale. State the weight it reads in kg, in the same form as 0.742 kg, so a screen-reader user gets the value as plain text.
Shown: 4 kg
